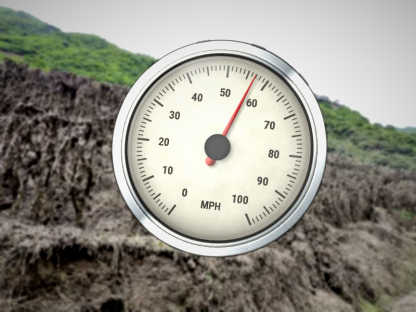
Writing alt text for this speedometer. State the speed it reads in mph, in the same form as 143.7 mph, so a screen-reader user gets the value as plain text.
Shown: 57 mph
